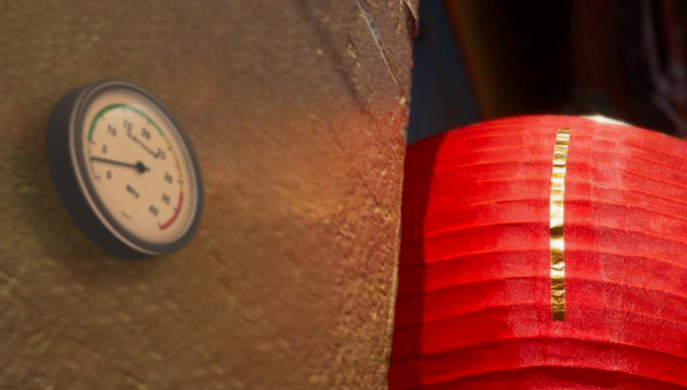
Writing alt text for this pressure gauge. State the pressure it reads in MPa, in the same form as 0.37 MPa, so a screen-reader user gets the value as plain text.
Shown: 2.5 MPa
